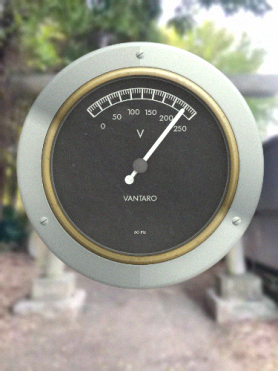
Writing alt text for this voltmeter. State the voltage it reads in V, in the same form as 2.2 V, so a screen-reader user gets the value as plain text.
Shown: 225 V
